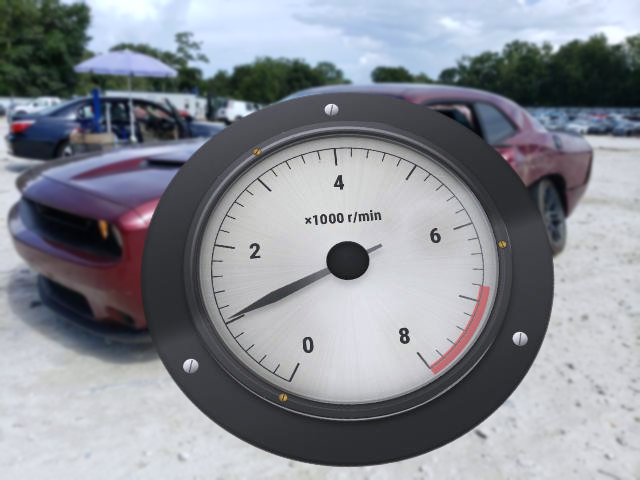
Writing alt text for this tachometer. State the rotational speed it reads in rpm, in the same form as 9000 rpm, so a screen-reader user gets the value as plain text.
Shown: 1000 rpm
